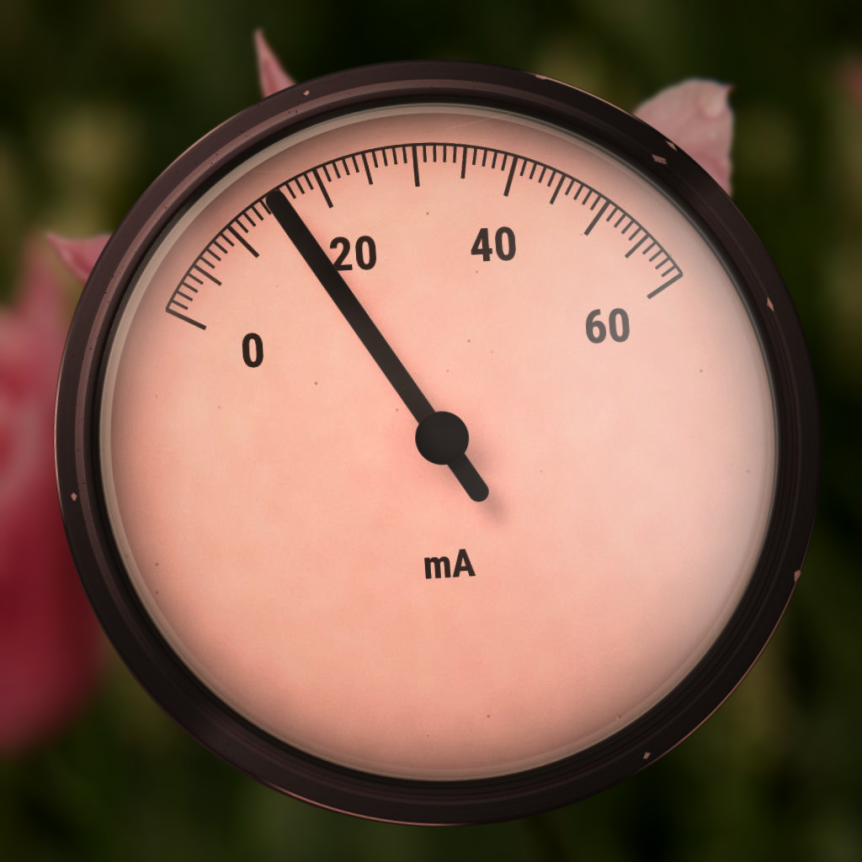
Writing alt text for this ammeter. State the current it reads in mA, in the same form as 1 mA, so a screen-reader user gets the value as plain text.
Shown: 15 mA
